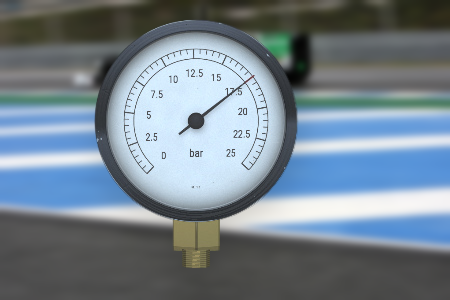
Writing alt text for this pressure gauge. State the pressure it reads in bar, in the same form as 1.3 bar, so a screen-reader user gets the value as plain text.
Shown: 17.5 bar
